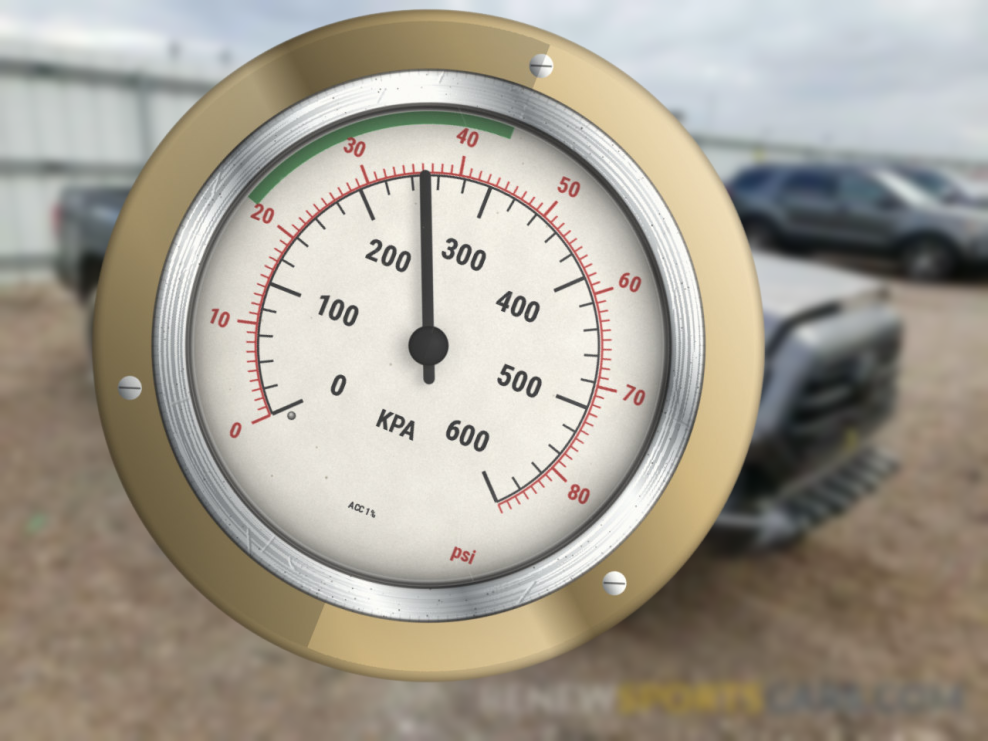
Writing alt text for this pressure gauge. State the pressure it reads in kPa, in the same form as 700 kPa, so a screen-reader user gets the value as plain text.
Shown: 250 kPa
